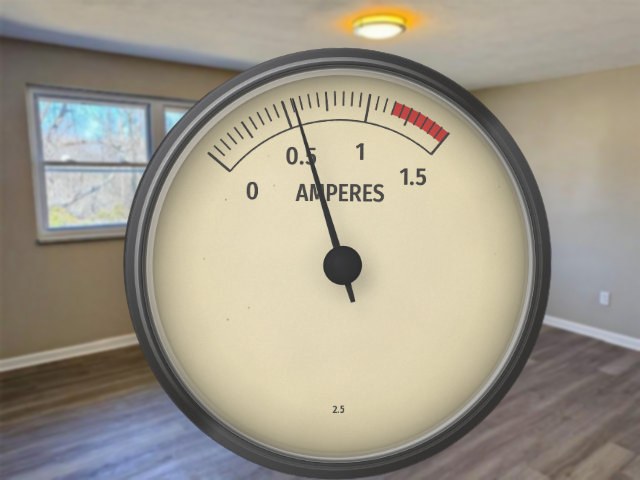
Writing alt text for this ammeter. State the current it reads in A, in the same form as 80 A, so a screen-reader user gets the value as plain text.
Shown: 0.55 A
